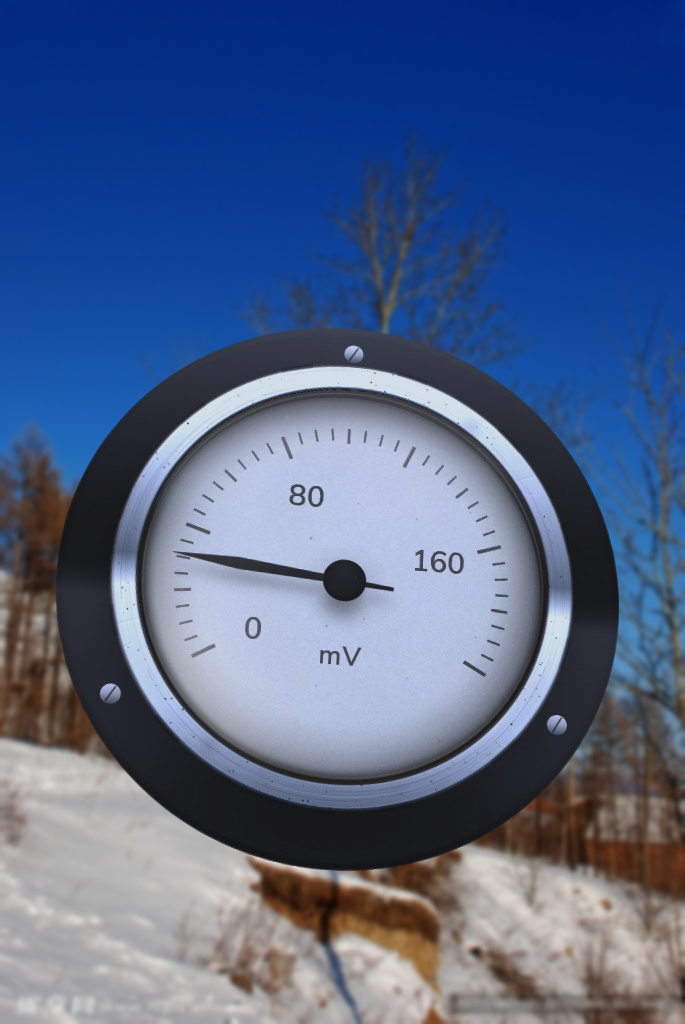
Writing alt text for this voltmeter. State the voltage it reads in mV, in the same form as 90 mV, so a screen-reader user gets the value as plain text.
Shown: 30 mV
